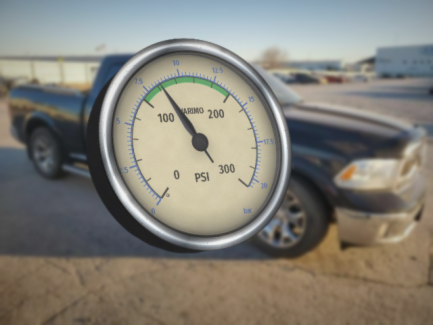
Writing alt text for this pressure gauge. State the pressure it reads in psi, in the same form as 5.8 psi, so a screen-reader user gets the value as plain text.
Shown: 120 psi
